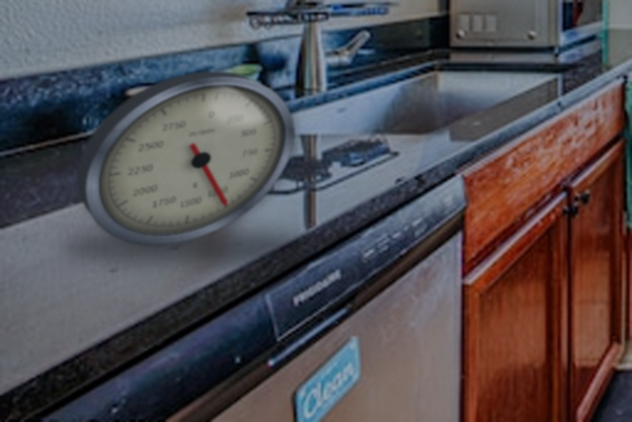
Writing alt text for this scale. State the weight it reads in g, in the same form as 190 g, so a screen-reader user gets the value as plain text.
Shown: 1250 g
